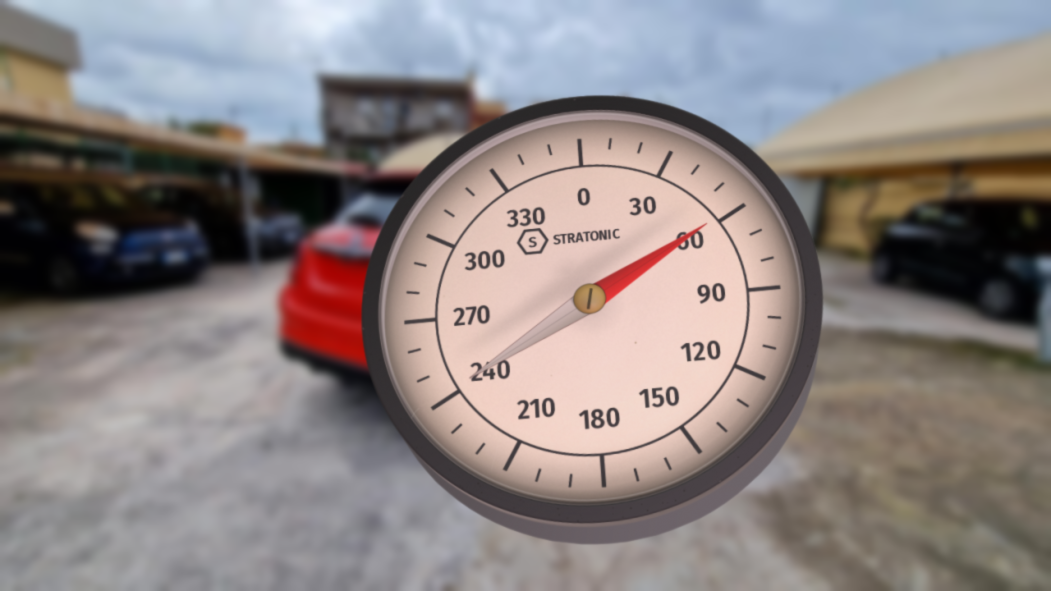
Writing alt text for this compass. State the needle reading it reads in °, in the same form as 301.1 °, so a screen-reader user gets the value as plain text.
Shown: 60 °
